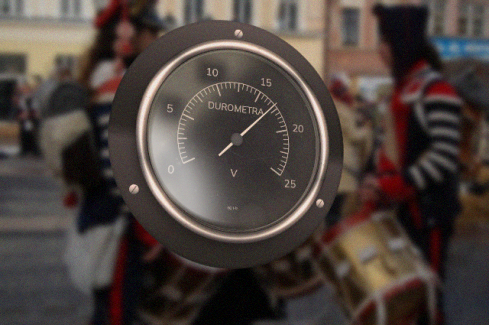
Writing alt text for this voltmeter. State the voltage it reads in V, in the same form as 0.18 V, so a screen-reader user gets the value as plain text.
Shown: 17 V
